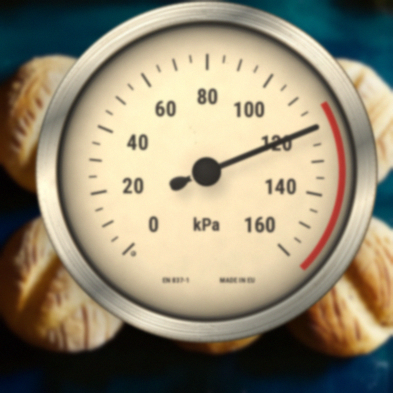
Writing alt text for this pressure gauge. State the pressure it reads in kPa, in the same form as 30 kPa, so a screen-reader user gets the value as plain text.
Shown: 120 kPa
